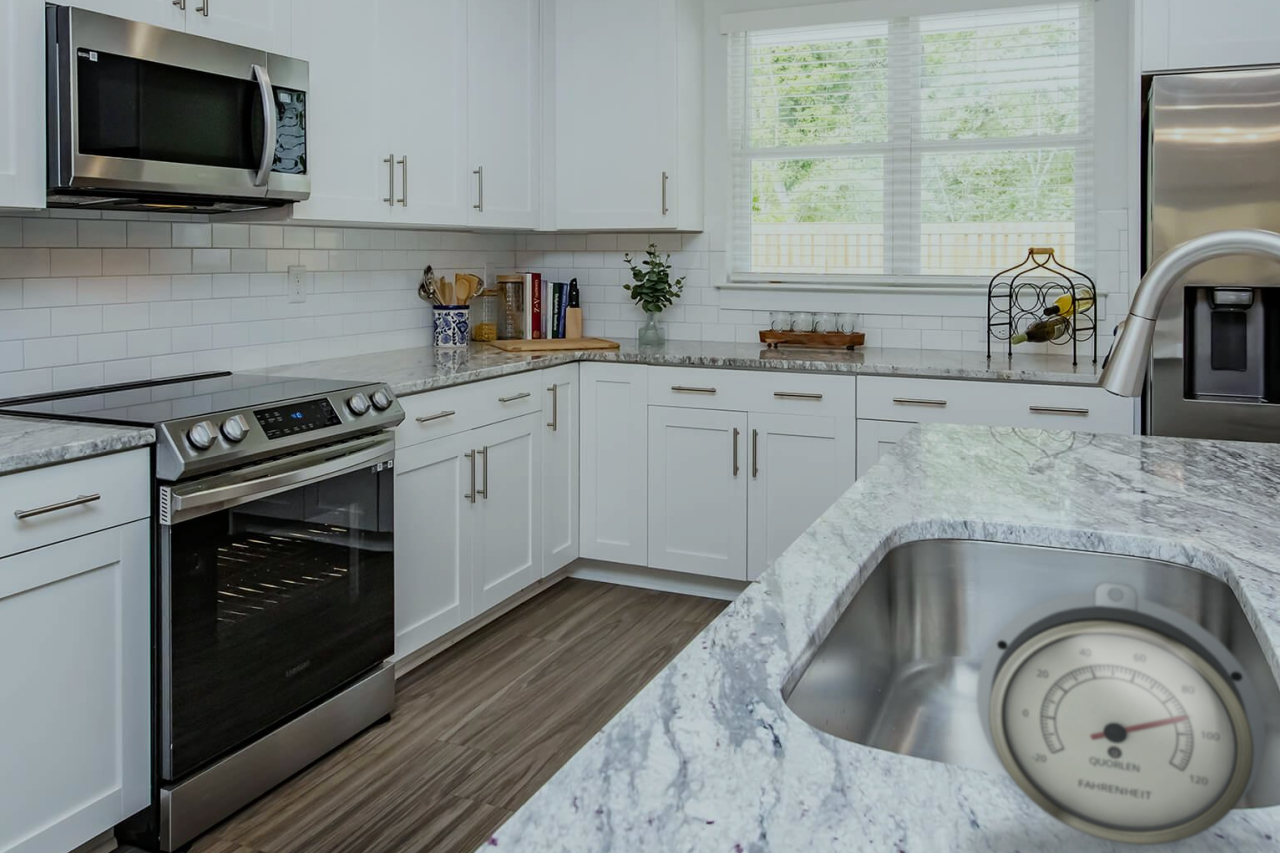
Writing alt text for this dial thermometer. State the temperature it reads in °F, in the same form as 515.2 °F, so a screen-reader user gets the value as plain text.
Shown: 90 °F
